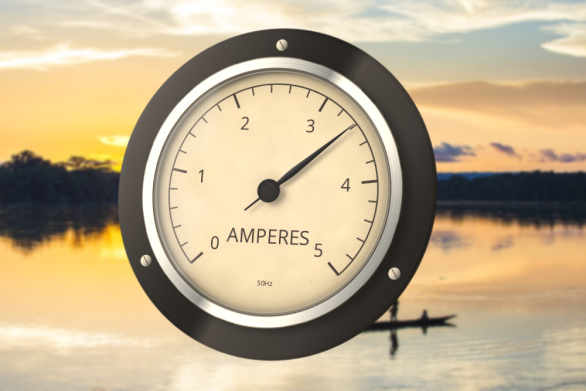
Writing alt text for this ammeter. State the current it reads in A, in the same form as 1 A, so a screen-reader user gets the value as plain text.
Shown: 3.4 A
